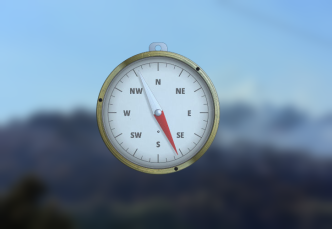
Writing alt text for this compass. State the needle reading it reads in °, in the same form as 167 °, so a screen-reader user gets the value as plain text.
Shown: 155 °
